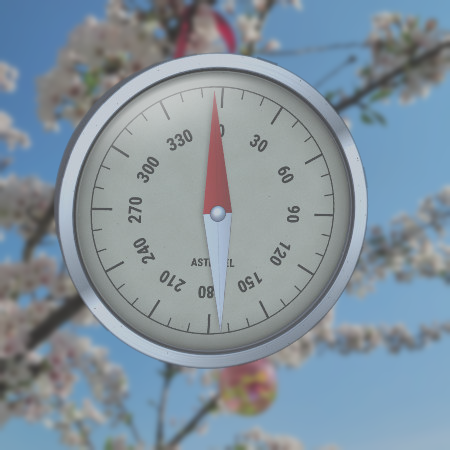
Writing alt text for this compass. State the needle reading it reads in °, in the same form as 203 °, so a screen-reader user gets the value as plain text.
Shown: 355 °
